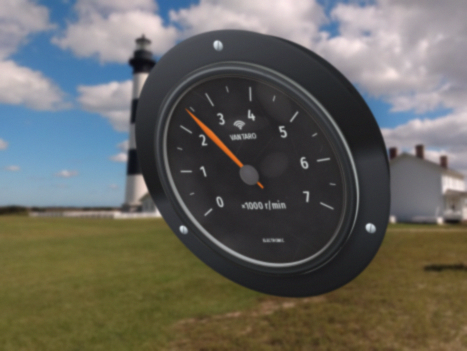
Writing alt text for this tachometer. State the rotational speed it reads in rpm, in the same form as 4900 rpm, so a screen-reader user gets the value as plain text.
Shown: 2500 rpm
